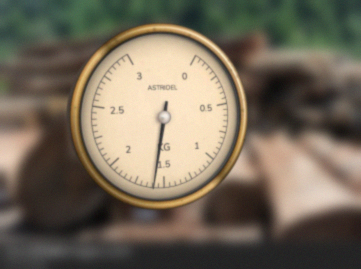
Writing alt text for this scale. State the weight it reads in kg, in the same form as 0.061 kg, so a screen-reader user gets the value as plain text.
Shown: 1.6 kg
